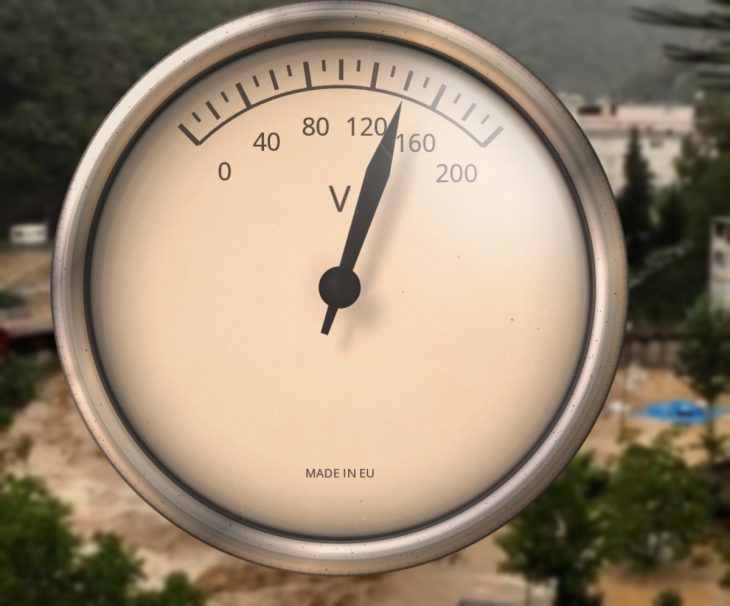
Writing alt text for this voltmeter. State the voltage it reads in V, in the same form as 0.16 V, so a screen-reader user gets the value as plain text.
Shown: 140 V
